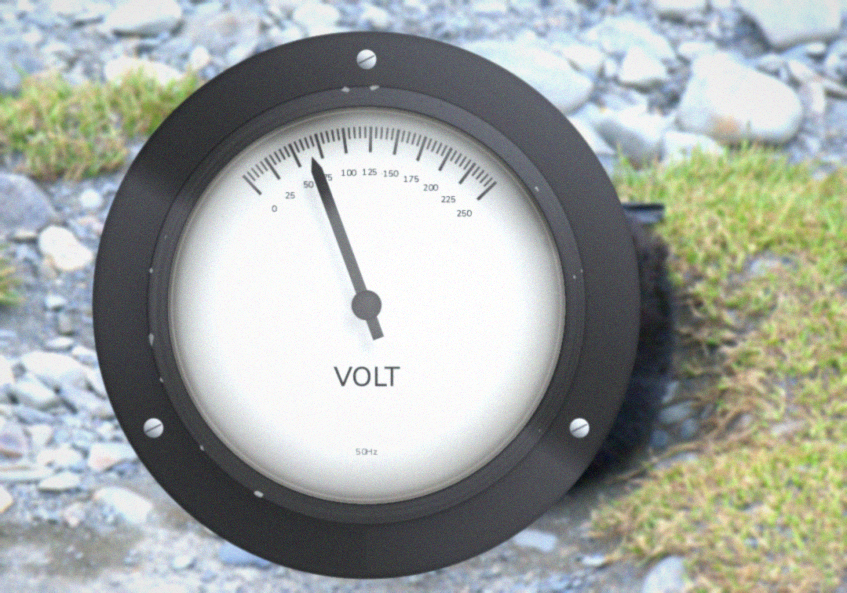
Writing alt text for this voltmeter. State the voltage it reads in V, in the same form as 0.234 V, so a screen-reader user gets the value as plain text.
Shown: 65 V
